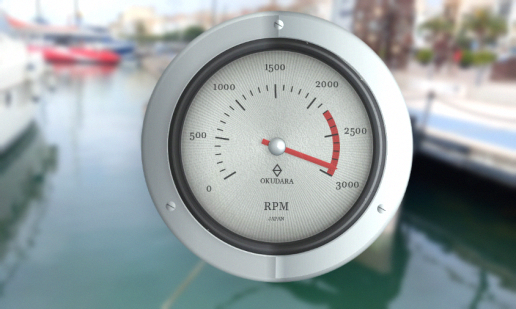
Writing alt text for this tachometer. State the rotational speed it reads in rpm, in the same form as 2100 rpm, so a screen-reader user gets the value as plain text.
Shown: 2900 rpm
